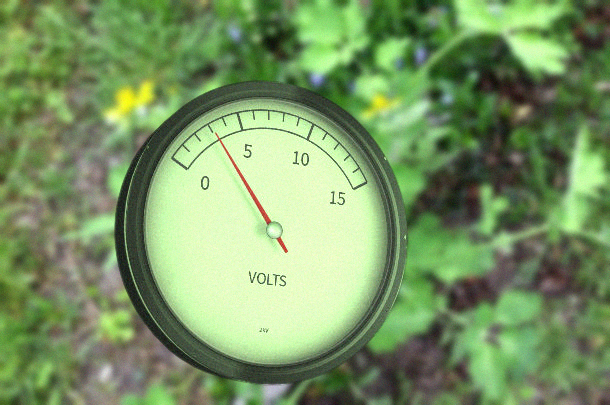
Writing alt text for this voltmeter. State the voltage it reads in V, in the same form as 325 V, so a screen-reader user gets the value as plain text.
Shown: 3 V
